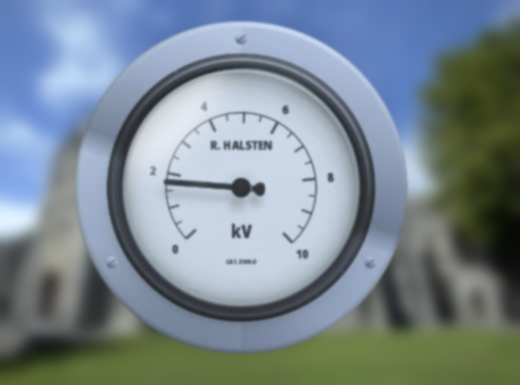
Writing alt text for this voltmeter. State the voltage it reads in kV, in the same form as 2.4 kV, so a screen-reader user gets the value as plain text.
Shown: 1.75 kV
